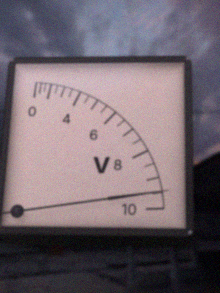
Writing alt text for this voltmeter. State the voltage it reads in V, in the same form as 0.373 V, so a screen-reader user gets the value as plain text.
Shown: 9.5 V
